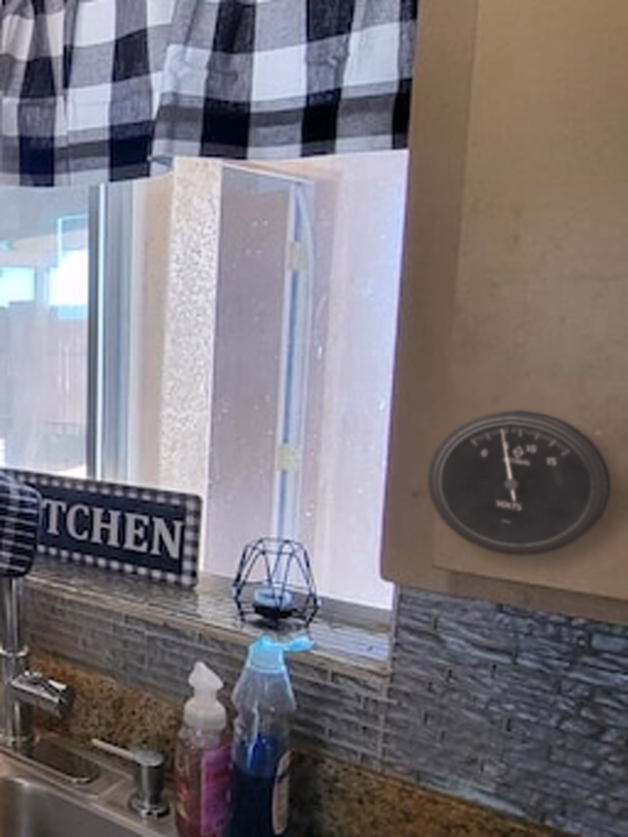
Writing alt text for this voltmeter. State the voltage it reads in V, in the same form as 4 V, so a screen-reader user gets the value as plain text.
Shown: 5 V
